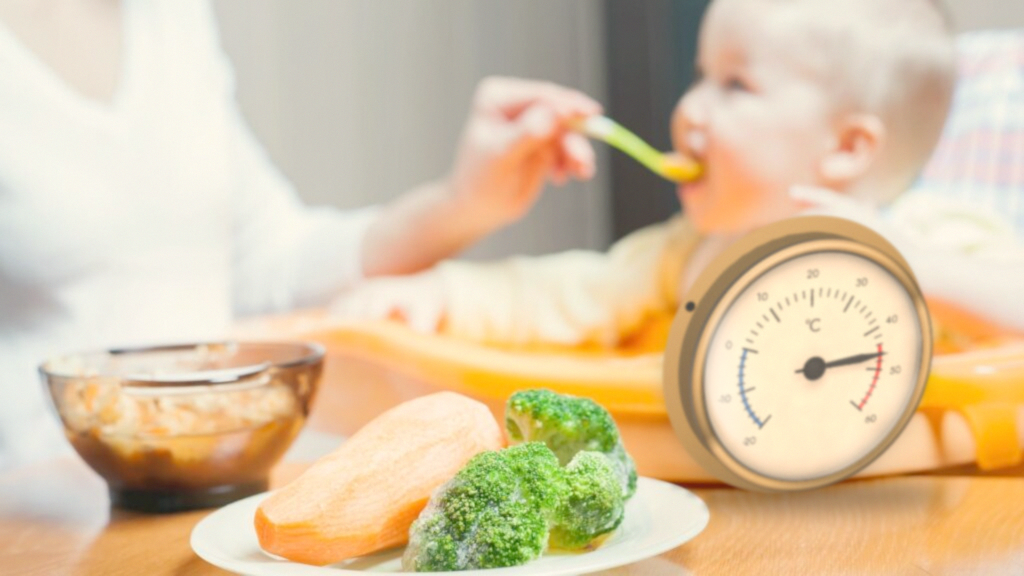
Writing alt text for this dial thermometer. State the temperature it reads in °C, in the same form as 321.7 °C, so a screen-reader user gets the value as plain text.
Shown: 46 °C
